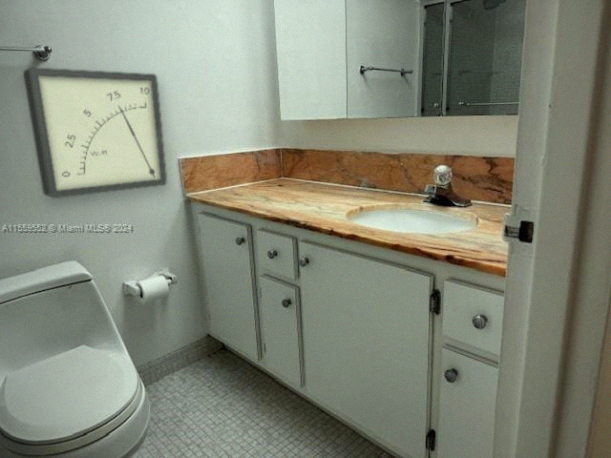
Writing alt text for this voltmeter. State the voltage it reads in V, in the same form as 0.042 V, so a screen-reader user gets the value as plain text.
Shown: 7.5 V
